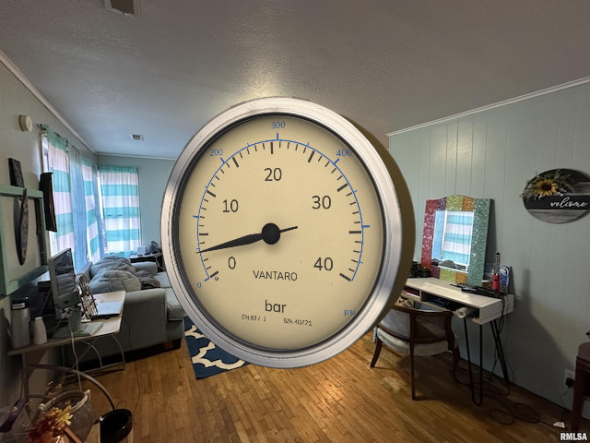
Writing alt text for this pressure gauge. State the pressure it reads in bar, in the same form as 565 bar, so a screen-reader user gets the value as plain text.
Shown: 3 bar
